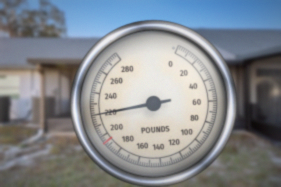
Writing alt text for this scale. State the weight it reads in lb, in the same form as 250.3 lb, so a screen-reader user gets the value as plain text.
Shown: 220 lb
